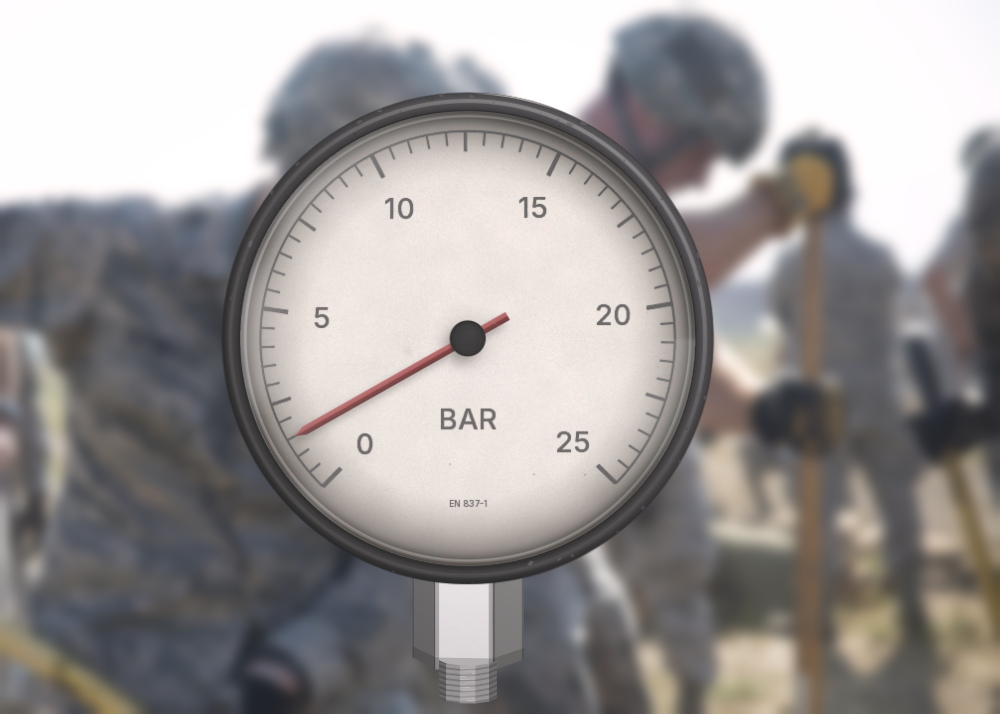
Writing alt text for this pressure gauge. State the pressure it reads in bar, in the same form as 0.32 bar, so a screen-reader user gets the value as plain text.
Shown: 1.5 bar
